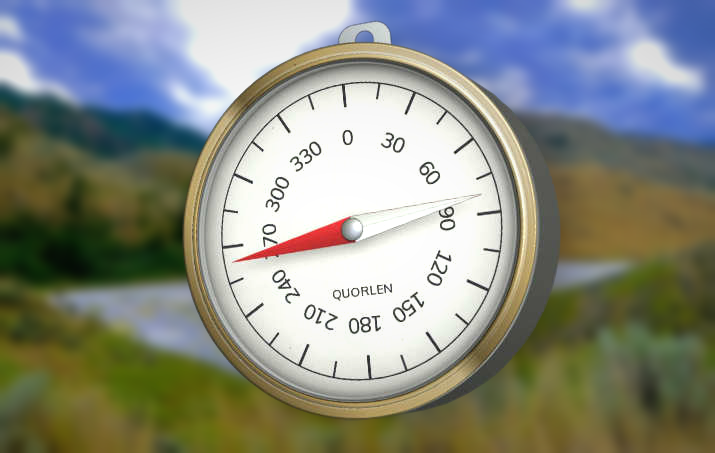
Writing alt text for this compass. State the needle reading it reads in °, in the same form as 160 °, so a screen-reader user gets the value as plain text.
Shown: 262.5 °
